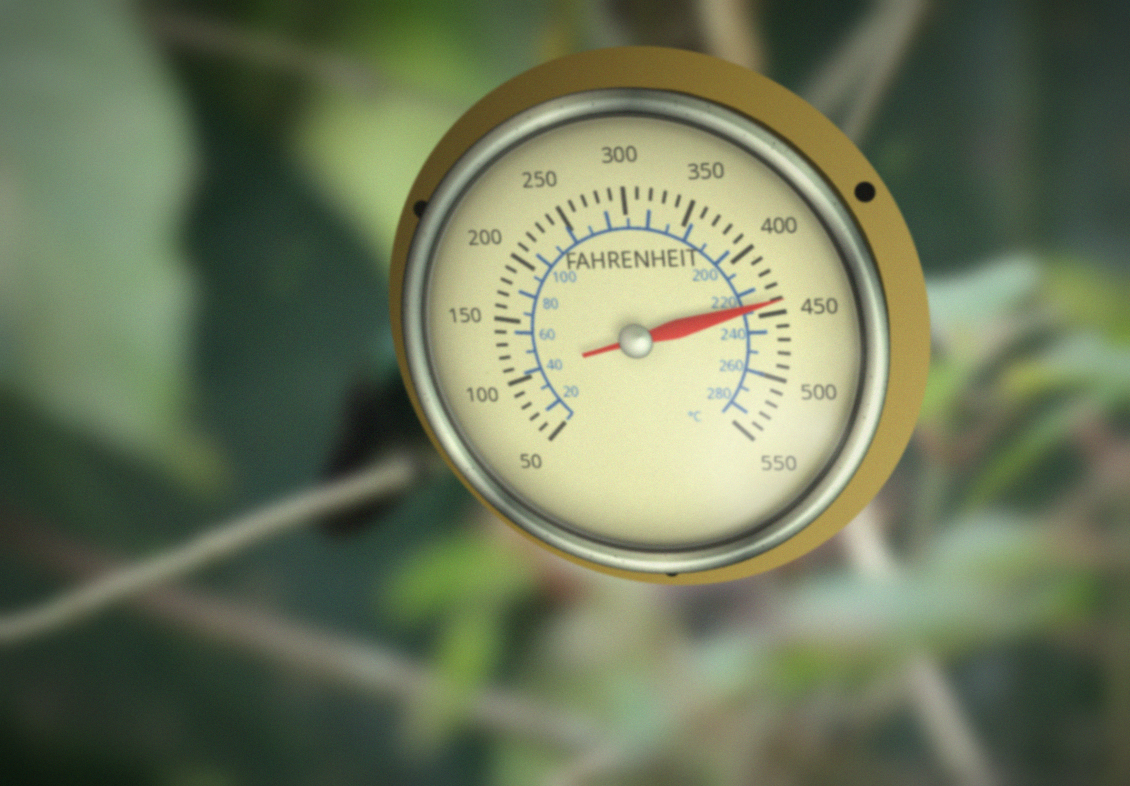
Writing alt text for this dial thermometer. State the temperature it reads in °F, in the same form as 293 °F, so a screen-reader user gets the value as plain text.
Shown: 440 °F
